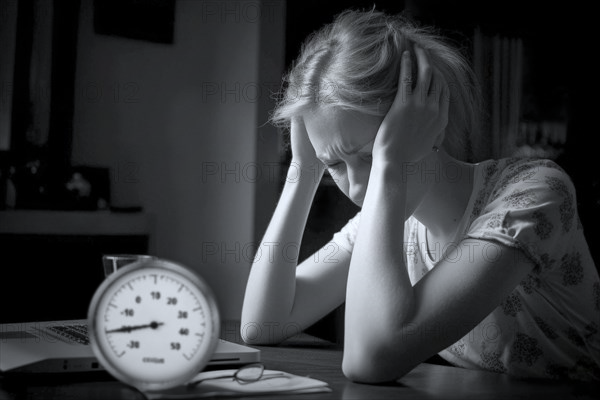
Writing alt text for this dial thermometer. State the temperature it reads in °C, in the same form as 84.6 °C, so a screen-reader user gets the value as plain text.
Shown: -20 °C
